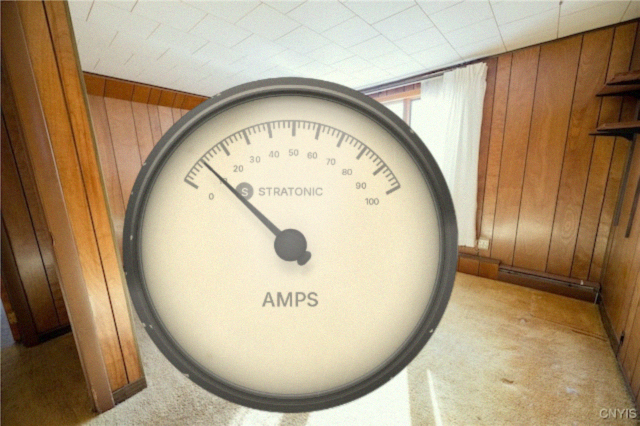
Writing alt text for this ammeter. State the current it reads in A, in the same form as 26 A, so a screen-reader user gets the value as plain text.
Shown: 10 A
